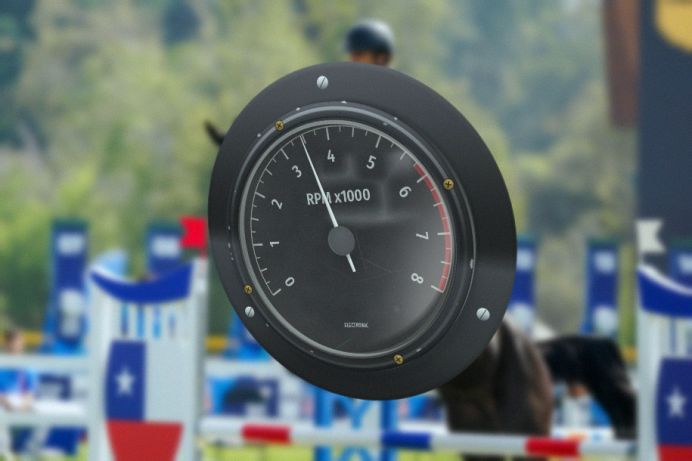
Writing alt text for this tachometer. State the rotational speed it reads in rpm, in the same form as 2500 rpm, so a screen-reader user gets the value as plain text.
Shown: 3500 rpm
